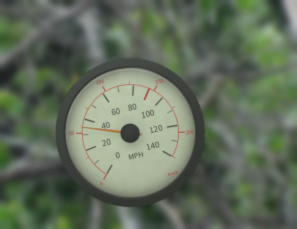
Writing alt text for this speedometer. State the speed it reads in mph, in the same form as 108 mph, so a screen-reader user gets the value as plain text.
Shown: 35 mph
